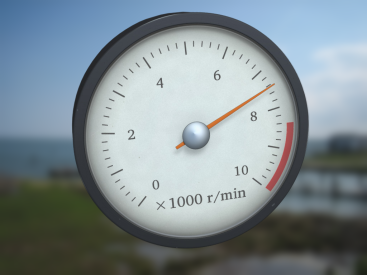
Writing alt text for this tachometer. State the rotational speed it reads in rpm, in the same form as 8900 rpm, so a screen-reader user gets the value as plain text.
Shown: 7400 rpm
